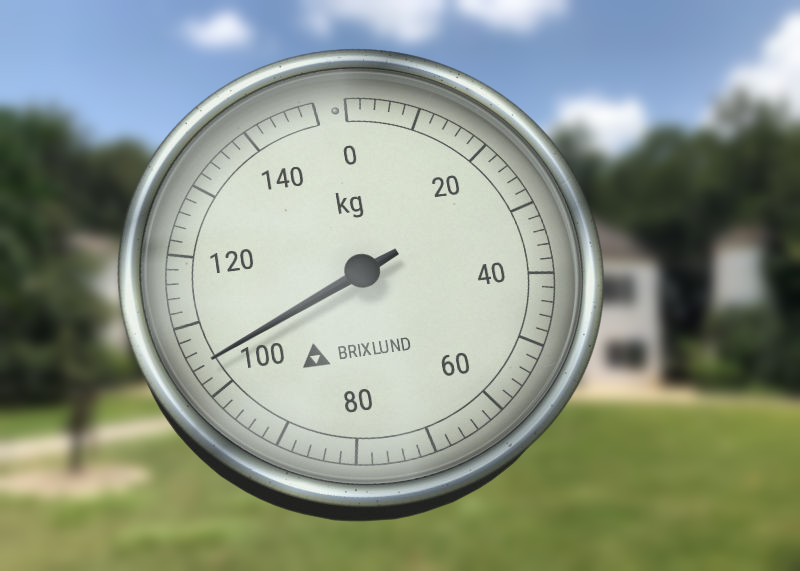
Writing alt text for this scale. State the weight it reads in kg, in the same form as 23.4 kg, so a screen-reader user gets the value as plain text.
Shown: 104 kg
